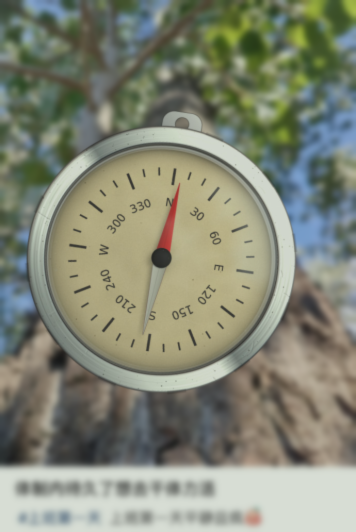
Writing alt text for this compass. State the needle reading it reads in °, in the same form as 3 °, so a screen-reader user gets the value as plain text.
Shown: 5 °
